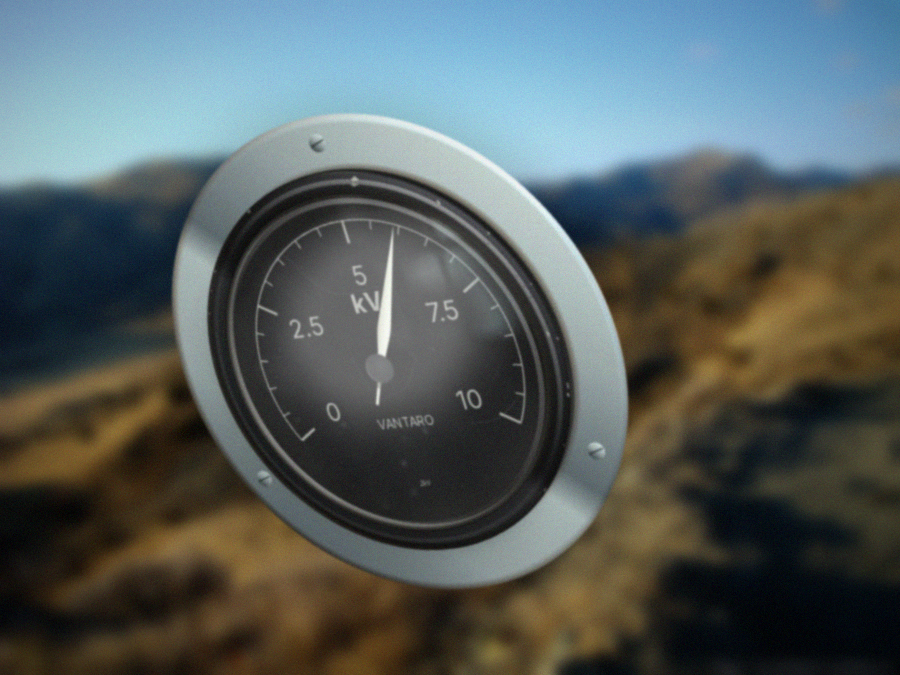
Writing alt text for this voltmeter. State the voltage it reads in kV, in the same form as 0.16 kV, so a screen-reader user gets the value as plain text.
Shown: 6 kV
